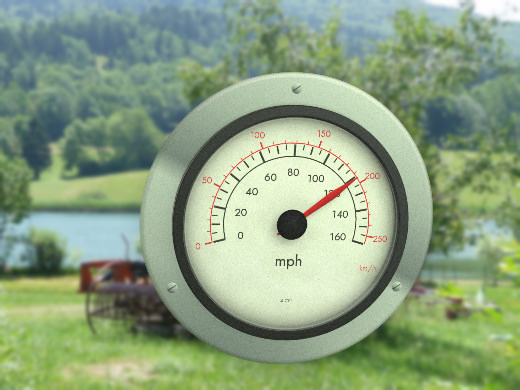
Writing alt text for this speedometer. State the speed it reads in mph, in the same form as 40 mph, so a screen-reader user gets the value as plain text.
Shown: 120 mph
